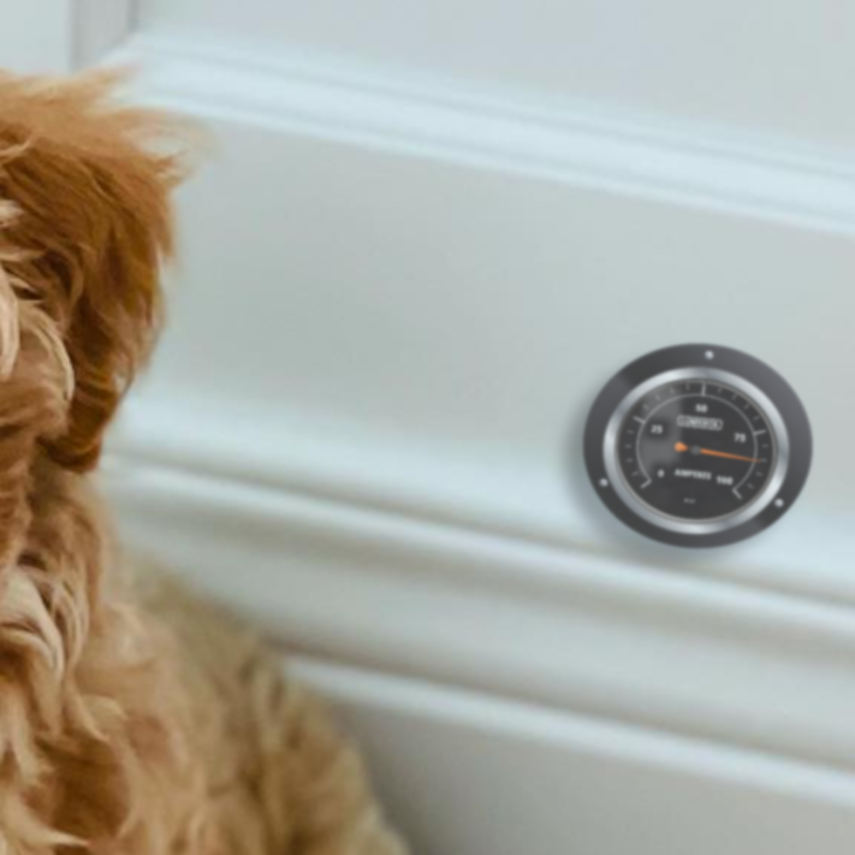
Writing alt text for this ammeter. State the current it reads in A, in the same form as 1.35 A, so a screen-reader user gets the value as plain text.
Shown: 85 A
